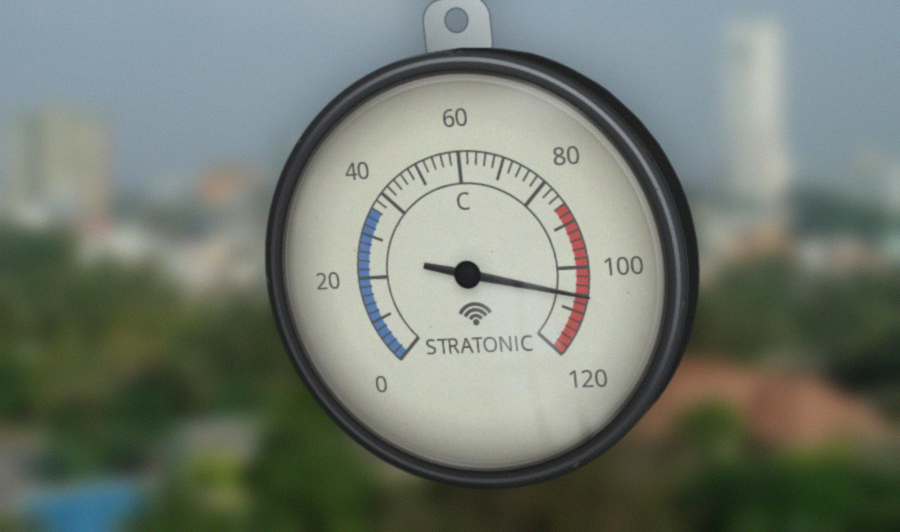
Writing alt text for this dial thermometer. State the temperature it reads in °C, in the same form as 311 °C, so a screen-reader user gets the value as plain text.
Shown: 106 °C
